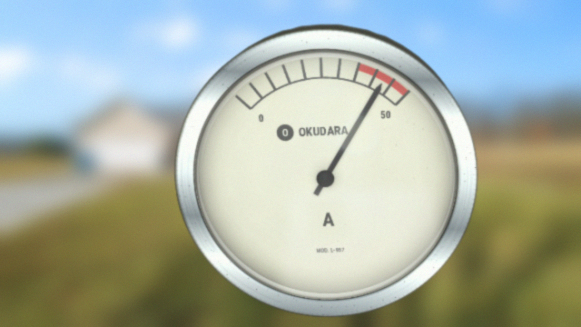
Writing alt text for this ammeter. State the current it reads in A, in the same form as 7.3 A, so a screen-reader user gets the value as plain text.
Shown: 42.5 A
